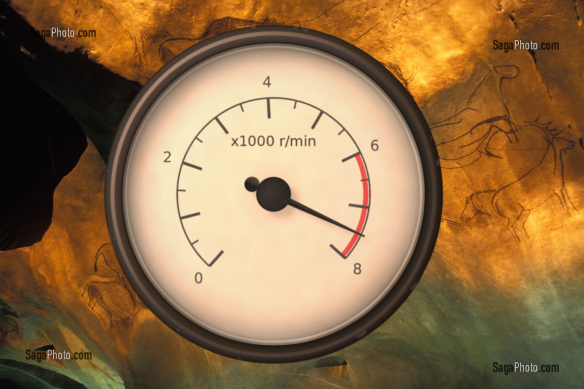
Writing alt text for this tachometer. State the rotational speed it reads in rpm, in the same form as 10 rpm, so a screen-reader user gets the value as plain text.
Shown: 7500 rpm
